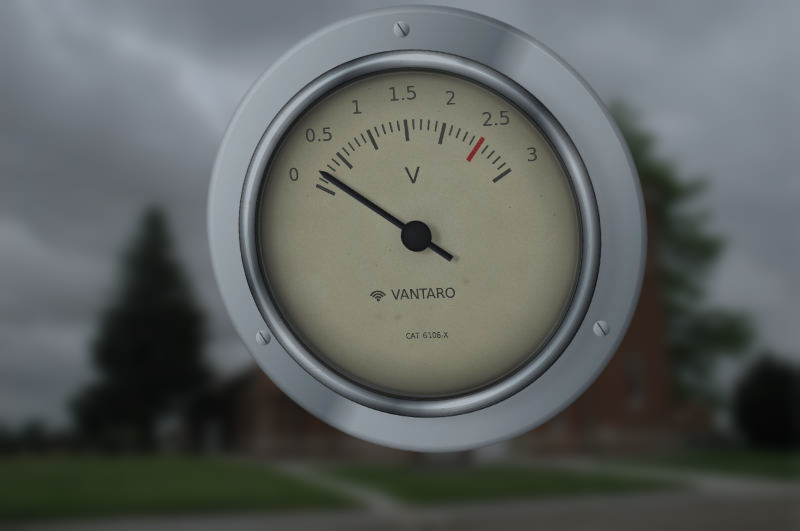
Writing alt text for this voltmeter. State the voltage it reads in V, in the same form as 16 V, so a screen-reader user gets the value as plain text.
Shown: 0.2 V
